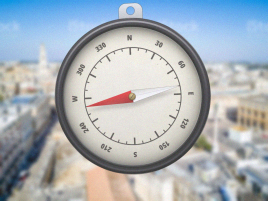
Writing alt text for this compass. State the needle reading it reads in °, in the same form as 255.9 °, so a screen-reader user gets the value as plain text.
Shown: 260 °
